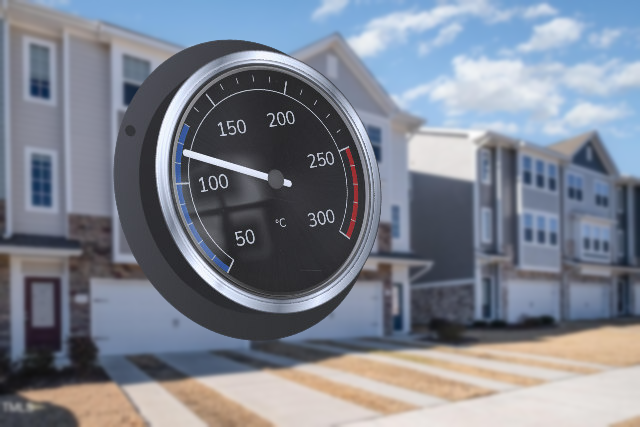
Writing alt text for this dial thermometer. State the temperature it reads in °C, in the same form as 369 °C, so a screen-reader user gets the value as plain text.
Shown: 115 °C
